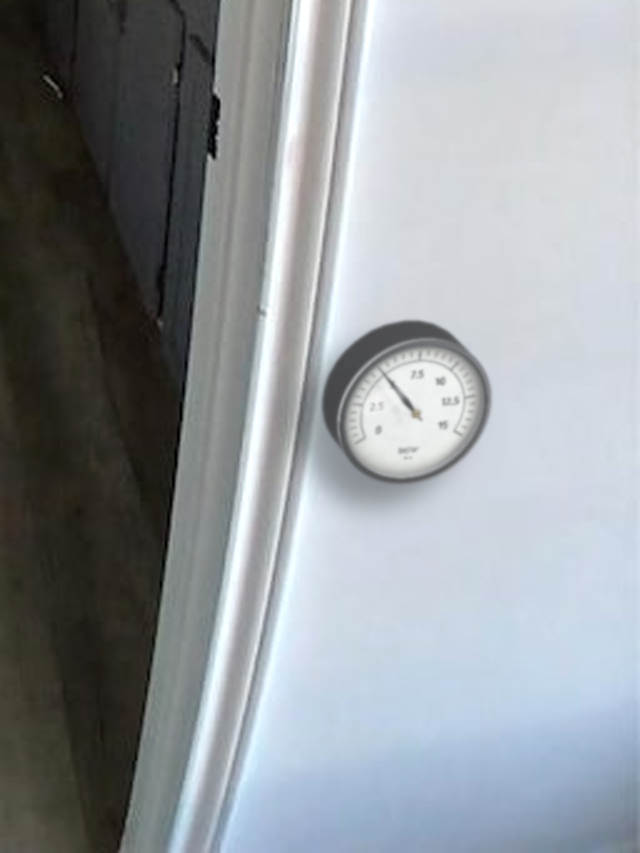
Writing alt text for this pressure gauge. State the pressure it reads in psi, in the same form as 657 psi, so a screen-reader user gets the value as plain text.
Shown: 5 psi
